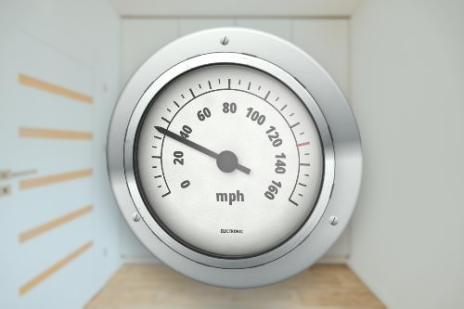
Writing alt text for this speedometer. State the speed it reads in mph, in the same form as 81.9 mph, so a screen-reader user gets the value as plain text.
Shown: 35 mph
